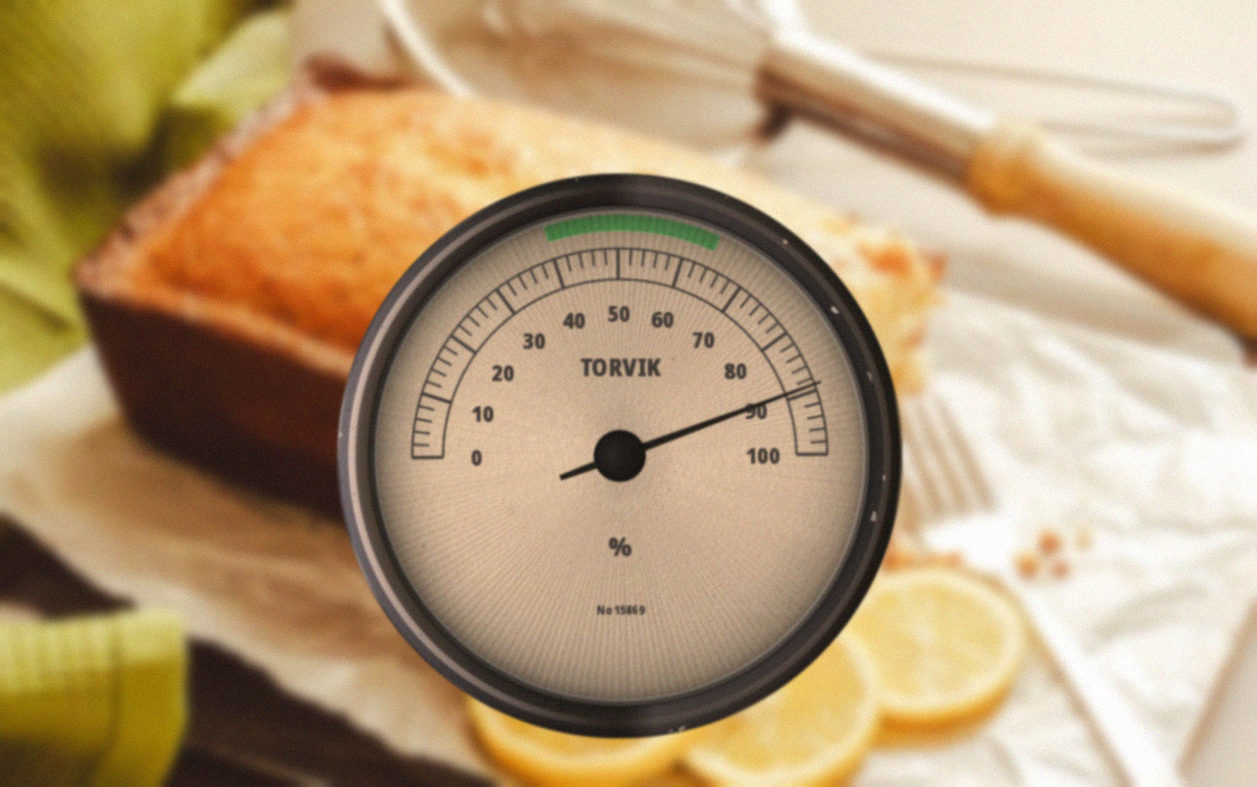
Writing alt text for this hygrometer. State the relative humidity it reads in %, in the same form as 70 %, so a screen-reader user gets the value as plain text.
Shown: 89 %
